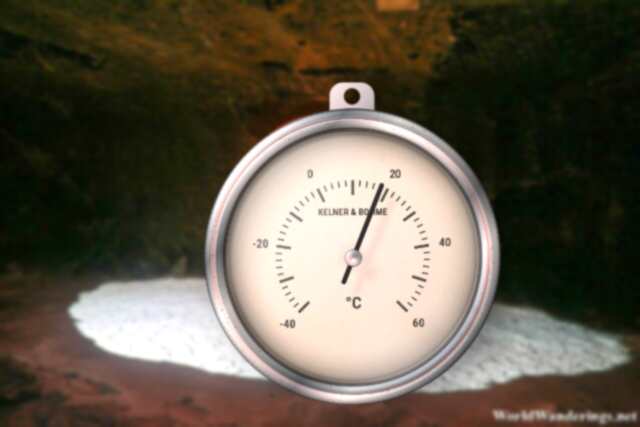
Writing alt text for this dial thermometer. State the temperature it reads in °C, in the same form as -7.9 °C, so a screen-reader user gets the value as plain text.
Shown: 18 °C
